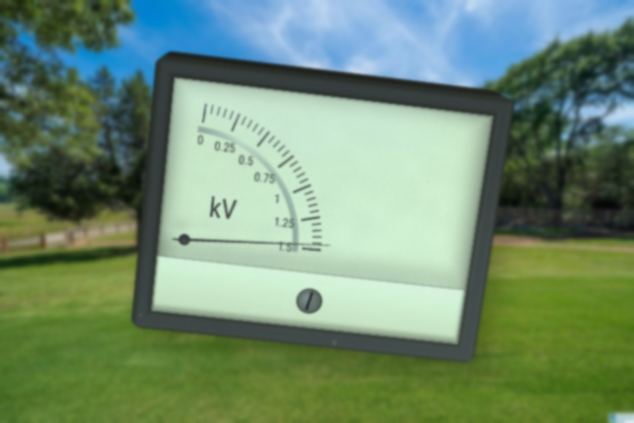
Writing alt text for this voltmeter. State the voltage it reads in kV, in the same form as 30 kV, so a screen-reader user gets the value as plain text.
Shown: 1.45 kV
